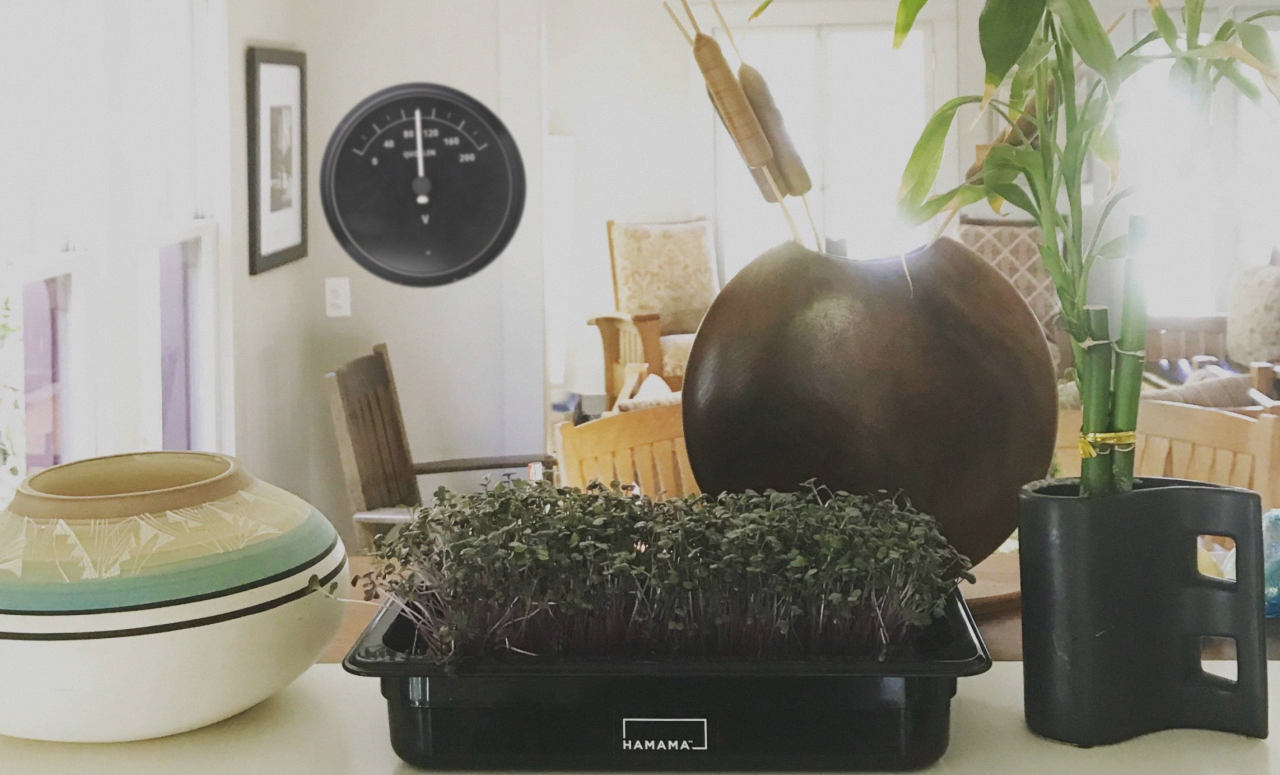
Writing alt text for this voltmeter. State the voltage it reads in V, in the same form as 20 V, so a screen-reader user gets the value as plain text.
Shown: 100 V
